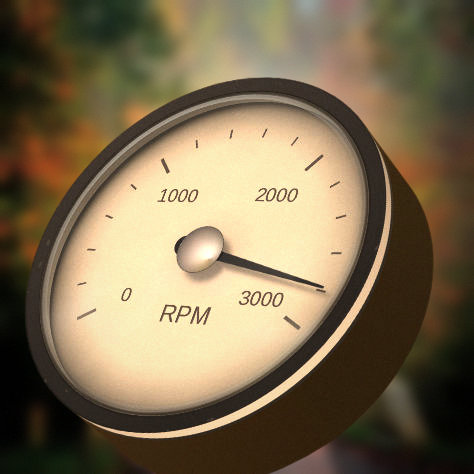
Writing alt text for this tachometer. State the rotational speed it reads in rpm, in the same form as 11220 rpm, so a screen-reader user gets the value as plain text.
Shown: 2800 rpm
